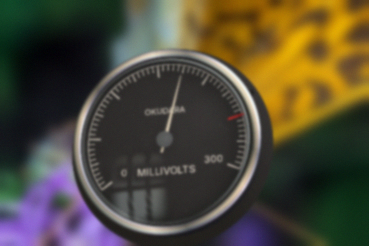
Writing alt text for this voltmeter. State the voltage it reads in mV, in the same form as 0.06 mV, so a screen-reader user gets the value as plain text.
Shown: 175 mV
